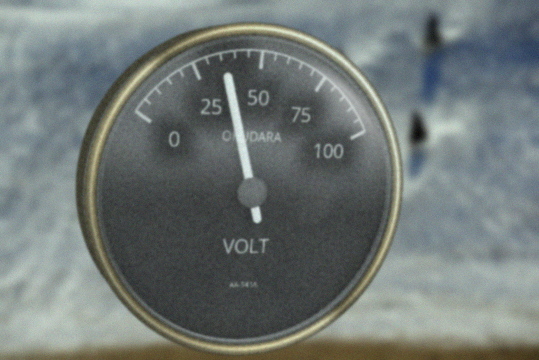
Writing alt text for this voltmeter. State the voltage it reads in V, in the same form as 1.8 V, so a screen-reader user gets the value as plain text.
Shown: 35 V
